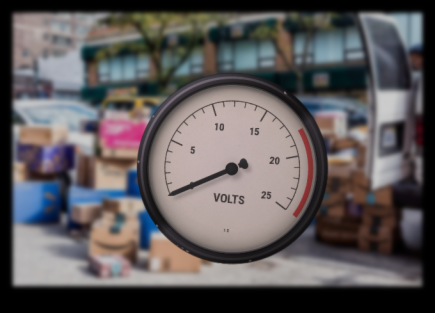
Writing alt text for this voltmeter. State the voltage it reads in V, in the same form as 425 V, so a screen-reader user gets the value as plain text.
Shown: 0 V
